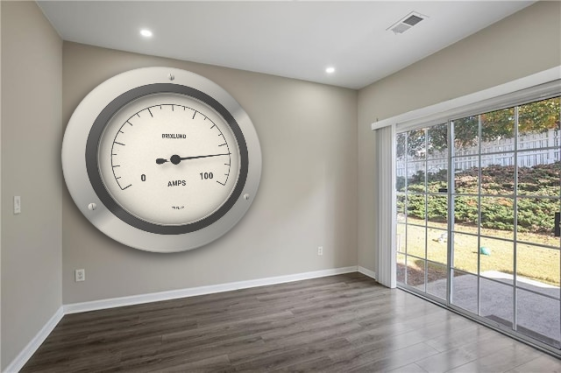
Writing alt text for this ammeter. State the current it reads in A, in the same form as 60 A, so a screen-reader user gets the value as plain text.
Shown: 85 A
